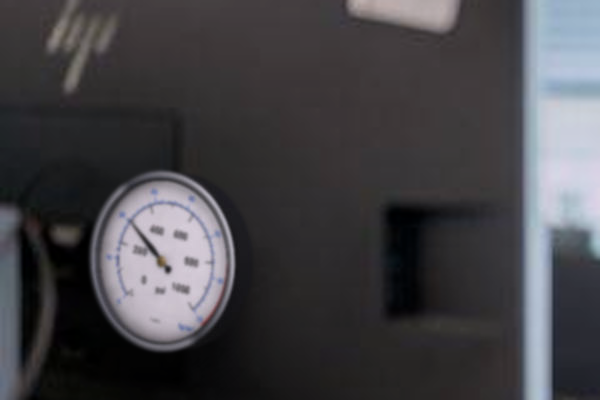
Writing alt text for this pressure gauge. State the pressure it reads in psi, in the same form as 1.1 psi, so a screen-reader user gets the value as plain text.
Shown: 300 psi
